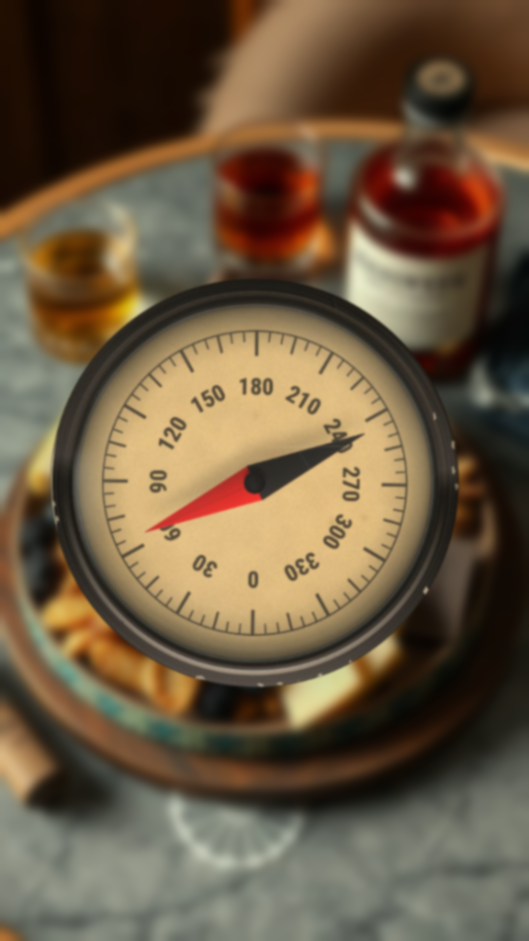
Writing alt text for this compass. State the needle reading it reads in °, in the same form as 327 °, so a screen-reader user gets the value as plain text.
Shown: 65 °
